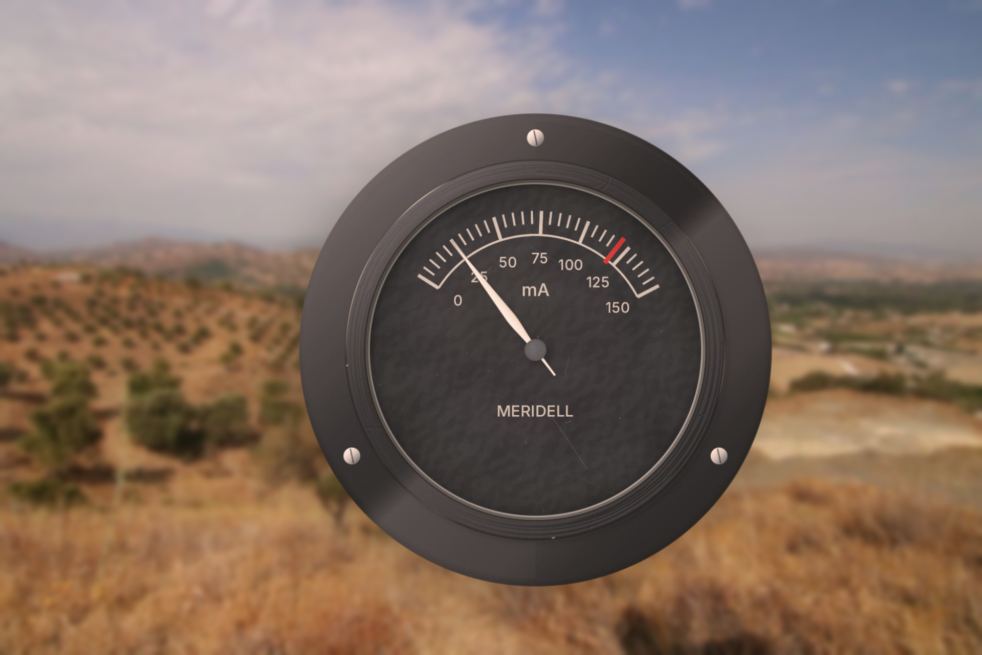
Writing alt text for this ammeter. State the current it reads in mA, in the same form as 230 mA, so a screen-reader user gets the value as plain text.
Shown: 25 mA
